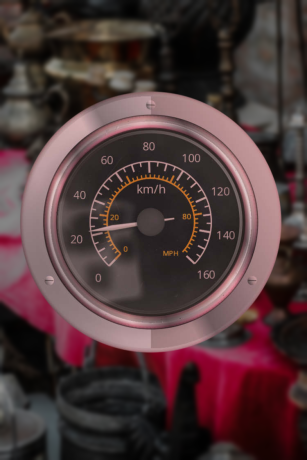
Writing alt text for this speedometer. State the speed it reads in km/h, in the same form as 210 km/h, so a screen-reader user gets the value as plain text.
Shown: 22.5 km/h
